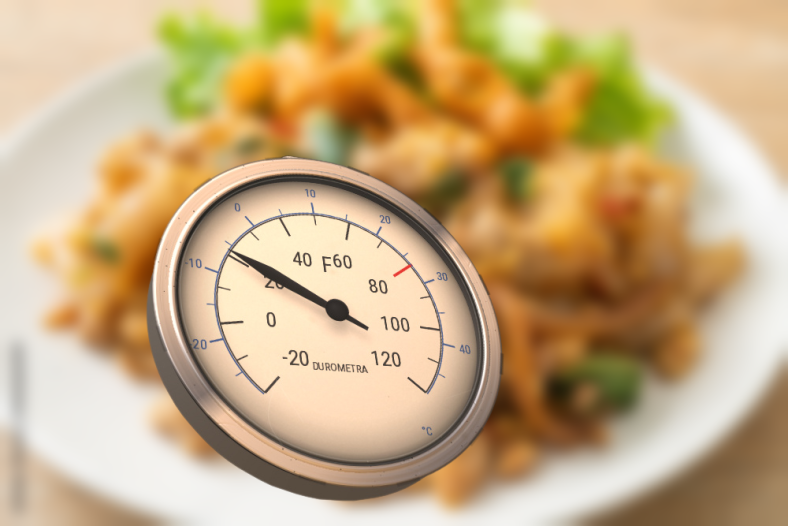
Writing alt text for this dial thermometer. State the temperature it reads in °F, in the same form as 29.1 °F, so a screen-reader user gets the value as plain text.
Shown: 20 °F
